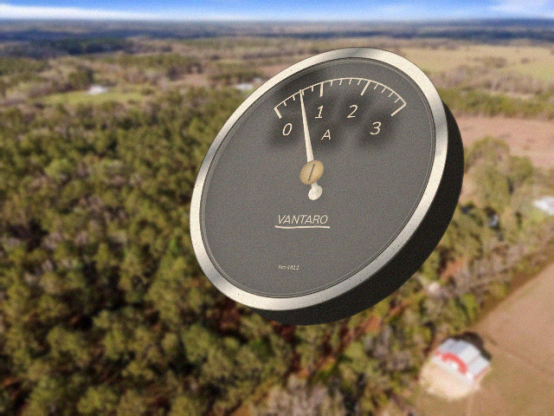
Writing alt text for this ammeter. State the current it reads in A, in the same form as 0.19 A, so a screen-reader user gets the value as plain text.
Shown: 0.6 A
